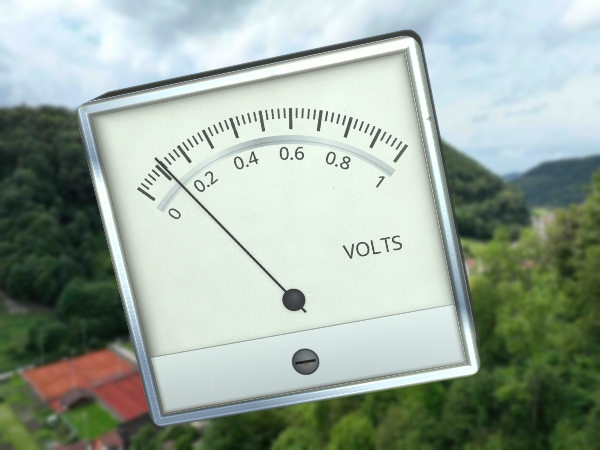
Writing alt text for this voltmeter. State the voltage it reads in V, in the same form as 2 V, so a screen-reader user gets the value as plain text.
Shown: 0.12 V
